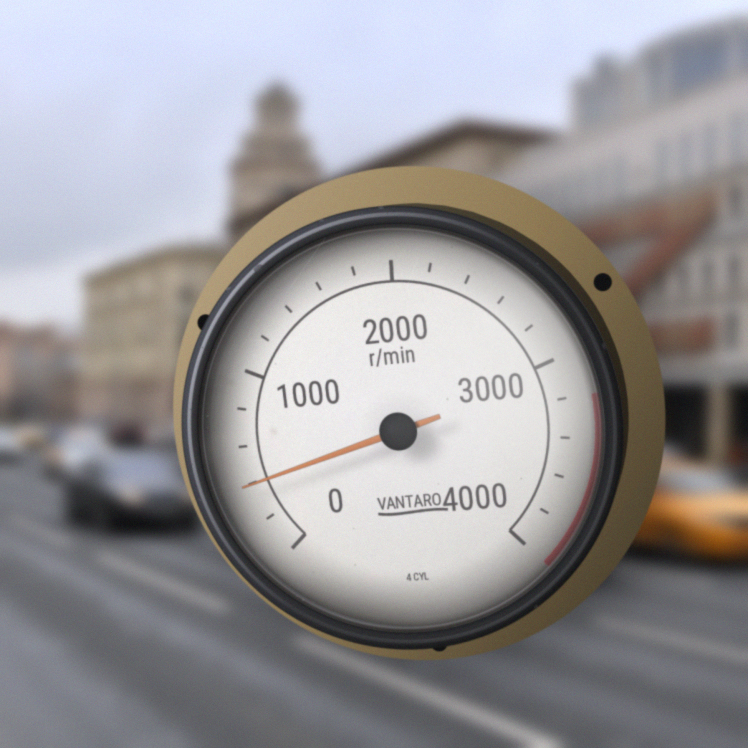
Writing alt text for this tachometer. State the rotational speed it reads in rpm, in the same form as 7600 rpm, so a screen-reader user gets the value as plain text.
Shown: 400 rpm
